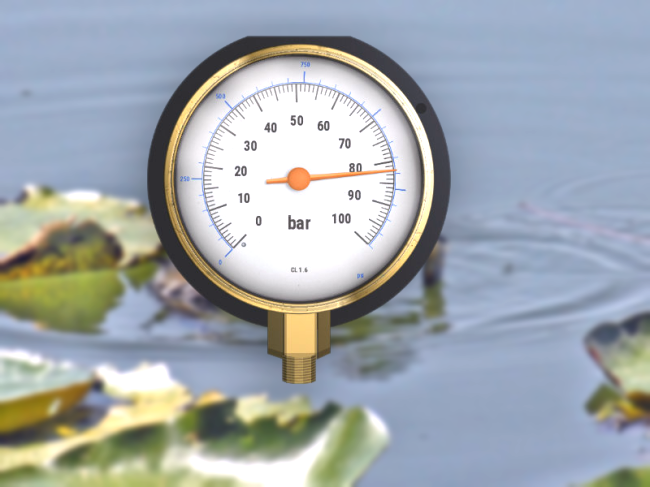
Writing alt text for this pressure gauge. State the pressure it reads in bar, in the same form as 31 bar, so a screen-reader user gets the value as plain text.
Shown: 82 bar
